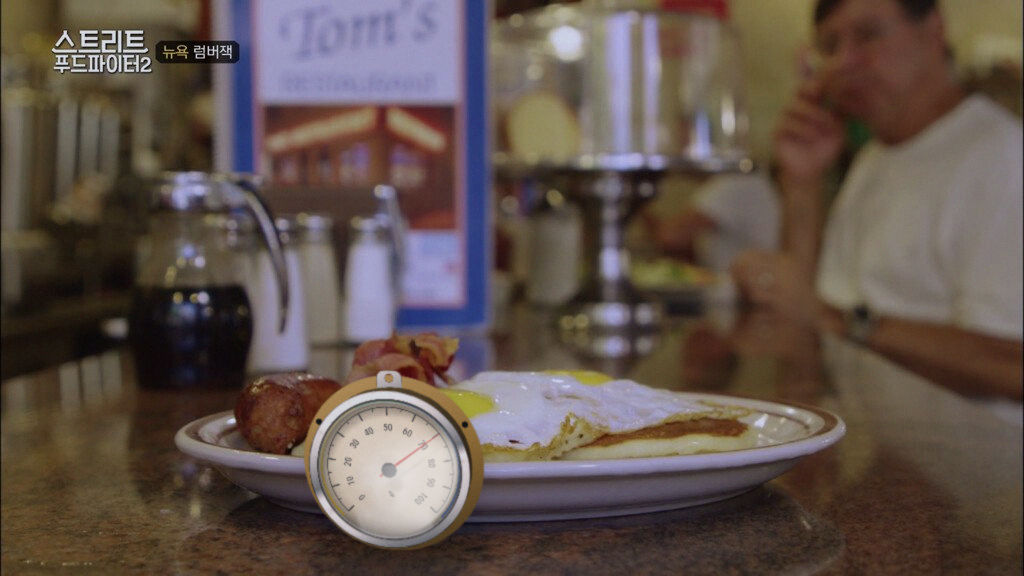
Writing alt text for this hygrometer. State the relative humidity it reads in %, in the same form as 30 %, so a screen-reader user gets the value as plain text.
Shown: 70 %
